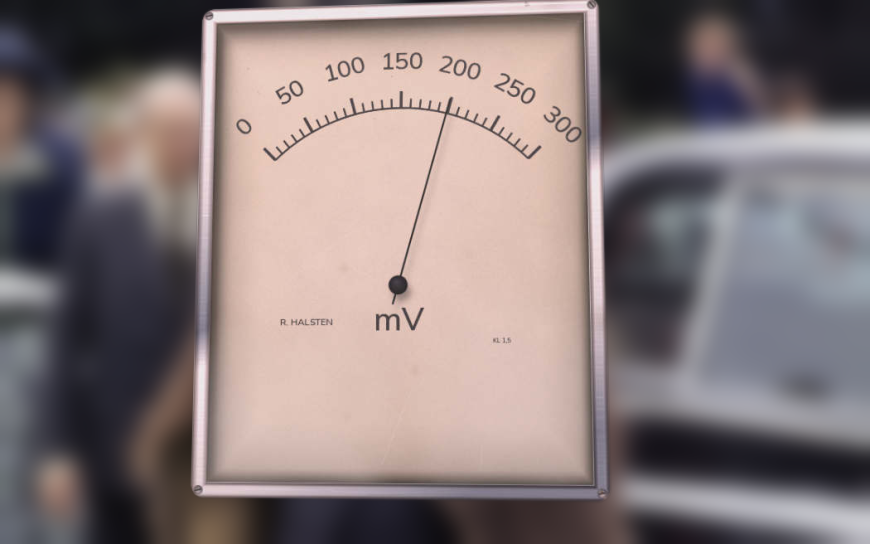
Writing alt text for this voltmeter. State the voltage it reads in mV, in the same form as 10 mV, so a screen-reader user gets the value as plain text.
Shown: 200 mV
